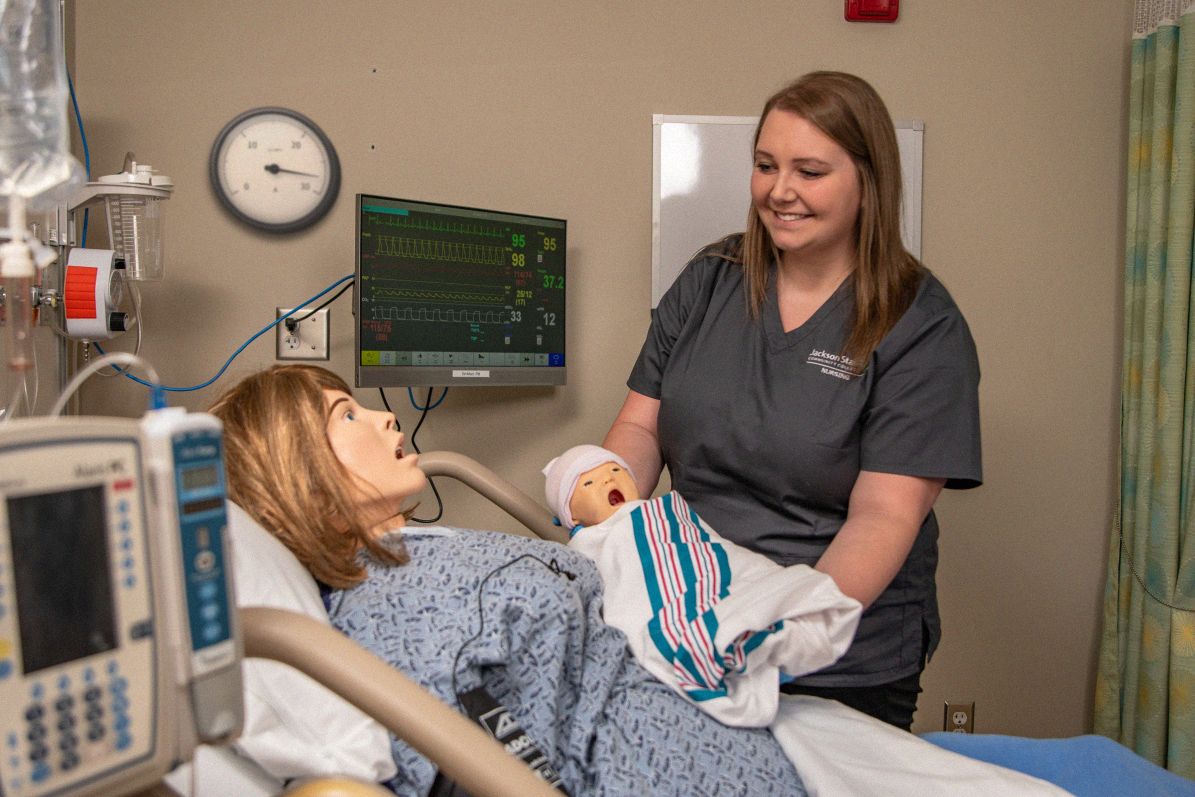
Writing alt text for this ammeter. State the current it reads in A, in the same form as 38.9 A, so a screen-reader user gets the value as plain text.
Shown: 27.5 A
